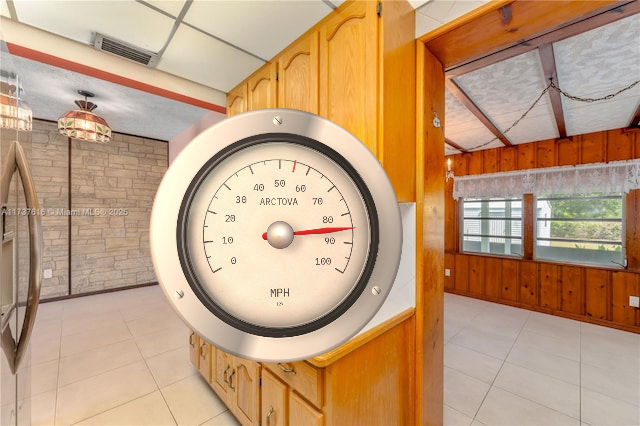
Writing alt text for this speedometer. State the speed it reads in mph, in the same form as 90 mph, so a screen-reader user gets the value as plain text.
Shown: 85 mph
